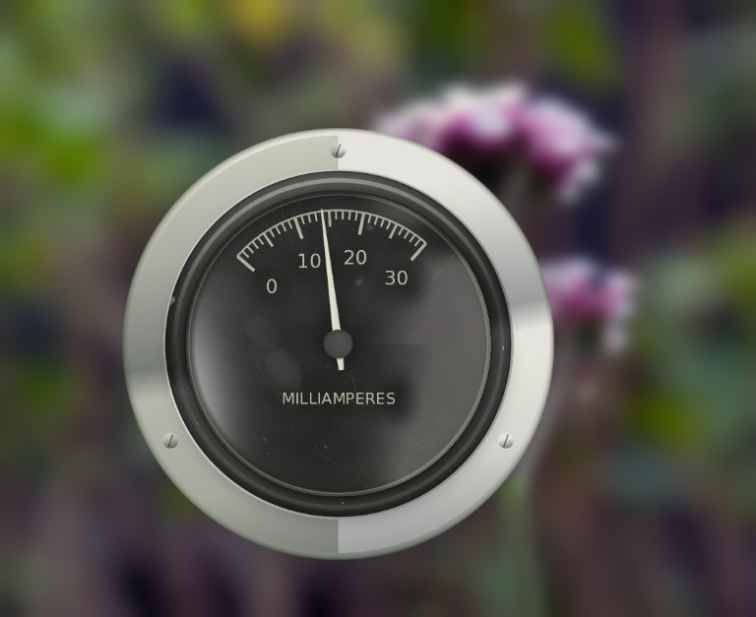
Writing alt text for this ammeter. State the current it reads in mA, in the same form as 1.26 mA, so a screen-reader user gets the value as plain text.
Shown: 14 mA
